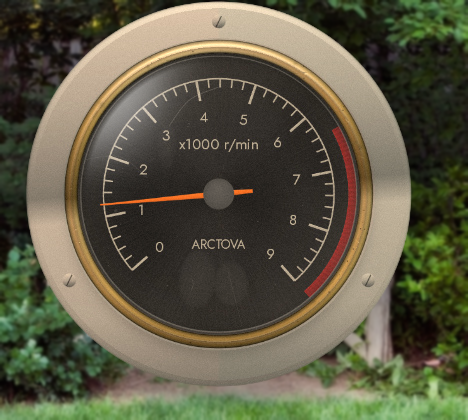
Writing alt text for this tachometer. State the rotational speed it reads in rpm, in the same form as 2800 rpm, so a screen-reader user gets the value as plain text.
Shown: 1200 rpm
